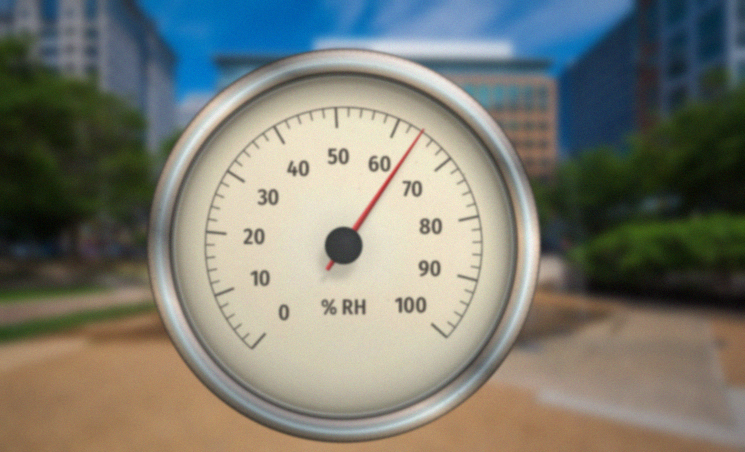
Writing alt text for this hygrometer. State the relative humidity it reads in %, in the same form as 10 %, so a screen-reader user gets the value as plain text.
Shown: 64 %
